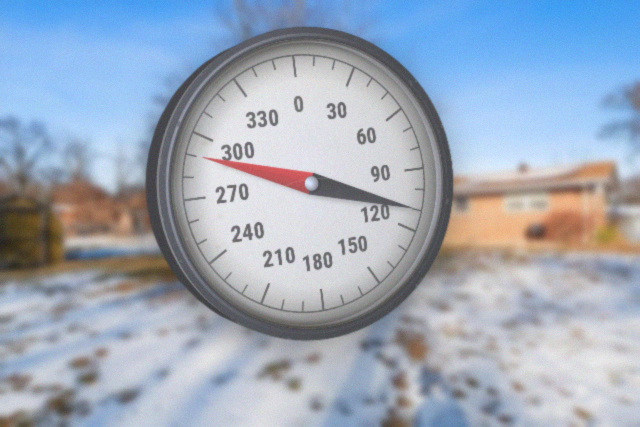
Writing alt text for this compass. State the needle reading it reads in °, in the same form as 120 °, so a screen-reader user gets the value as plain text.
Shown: 290 °
